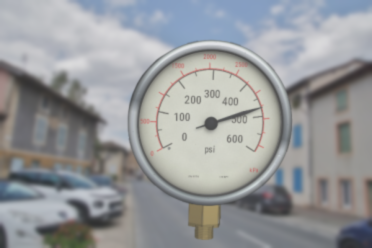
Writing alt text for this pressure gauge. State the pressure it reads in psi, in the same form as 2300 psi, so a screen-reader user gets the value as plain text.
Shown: 475 psi
